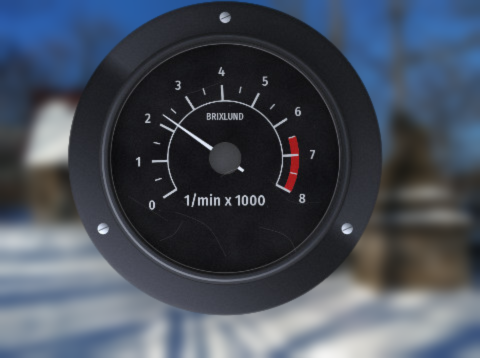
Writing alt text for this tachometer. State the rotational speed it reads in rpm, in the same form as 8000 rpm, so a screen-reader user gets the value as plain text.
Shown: 2250 rpm
